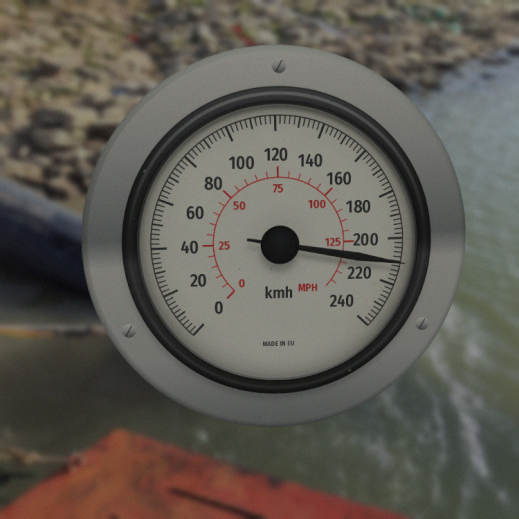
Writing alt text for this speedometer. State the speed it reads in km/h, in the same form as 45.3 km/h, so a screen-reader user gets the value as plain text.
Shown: 210 km/h
